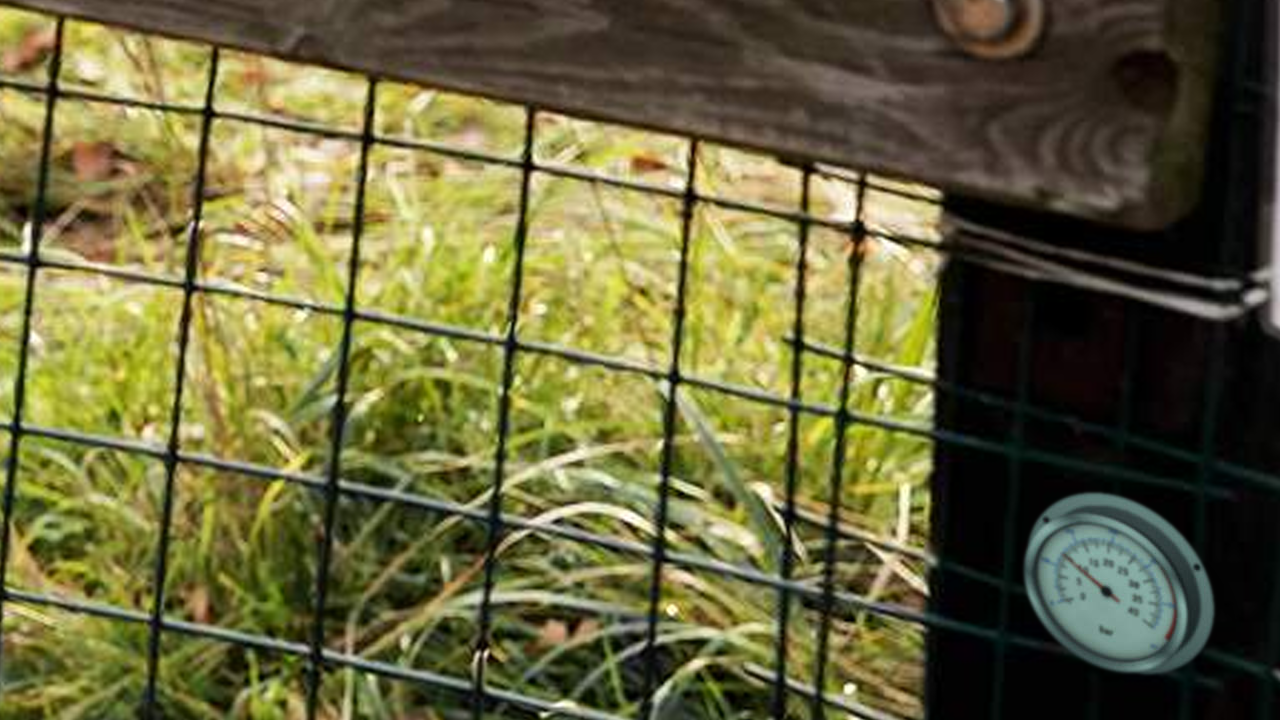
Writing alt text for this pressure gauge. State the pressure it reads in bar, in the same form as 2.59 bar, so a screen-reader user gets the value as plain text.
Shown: 10 bar
